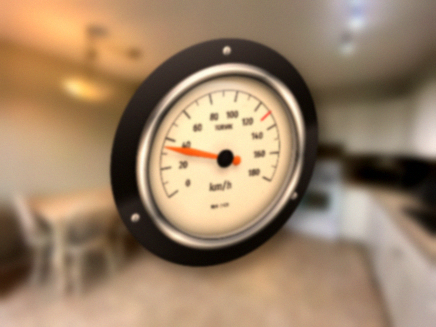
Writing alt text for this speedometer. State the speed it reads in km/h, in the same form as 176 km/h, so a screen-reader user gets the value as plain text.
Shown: 35 km/h
